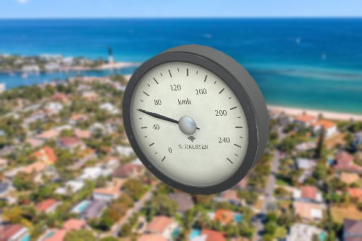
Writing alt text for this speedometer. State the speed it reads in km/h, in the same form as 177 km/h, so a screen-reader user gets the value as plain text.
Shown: 60 km/h
